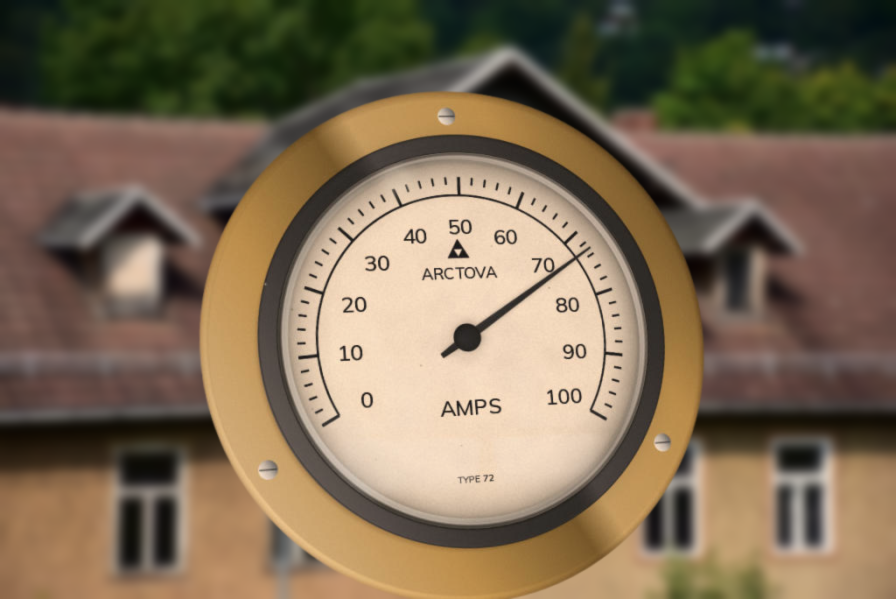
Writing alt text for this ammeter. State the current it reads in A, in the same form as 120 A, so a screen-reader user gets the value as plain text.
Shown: 73 A
